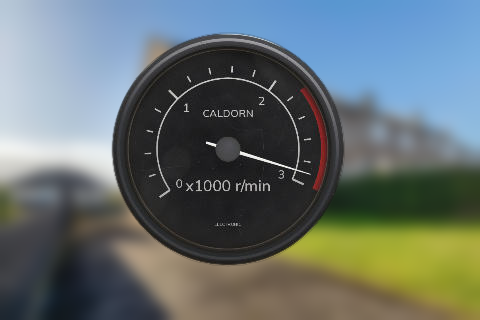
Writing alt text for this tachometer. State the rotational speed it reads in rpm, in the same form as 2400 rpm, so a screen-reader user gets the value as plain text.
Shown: 2900 rpm
